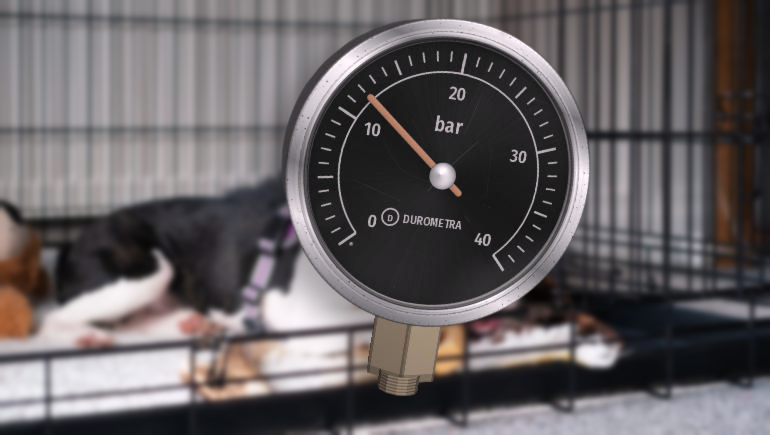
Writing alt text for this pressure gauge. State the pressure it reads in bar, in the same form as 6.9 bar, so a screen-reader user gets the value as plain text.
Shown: 12 bar
